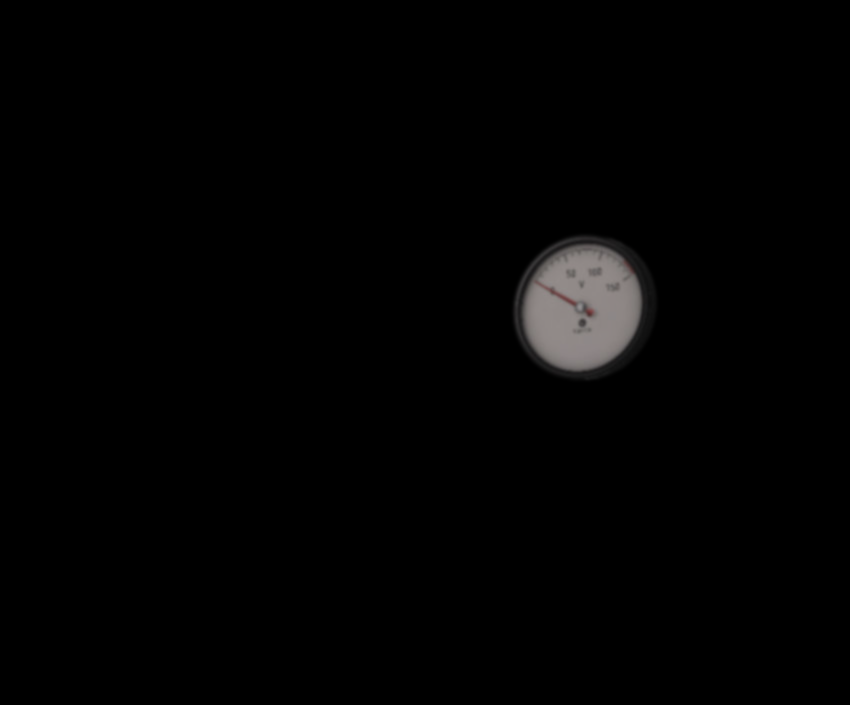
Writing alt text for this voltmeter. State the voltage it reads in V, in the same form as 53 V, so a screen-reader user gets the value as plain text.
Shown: 0 V
